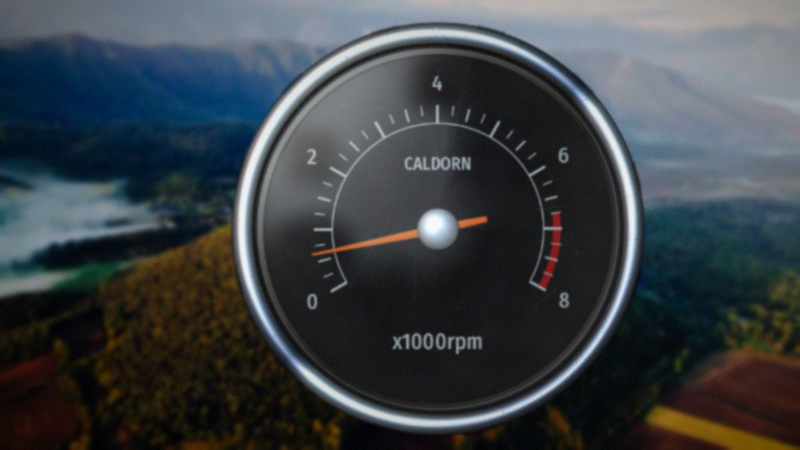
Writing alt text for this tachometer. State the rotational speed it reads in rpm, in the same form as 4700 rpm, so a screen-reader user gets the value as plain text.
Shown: 625 rpm
